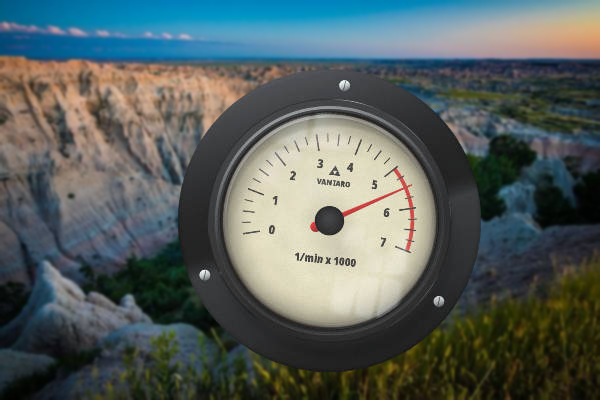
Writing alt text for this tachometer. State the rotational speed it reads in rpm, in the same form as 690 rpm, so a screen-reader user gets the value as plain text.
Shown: 5500 rpm
